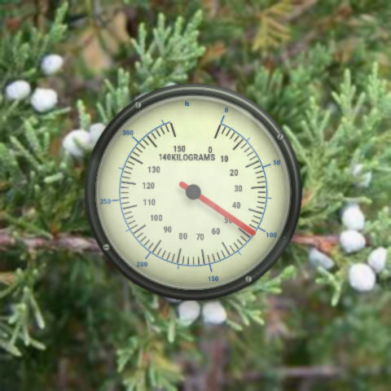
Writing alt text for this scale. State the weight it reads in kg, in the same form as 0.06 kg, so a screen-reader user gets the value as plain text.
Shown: 48 kg
